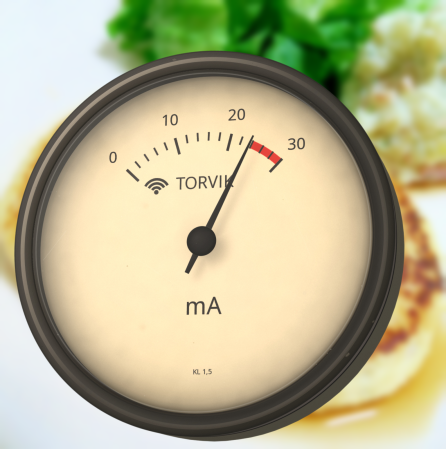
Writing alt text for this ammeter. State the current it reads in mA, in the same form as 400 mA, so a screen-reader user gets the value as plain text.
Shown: 24 mA
